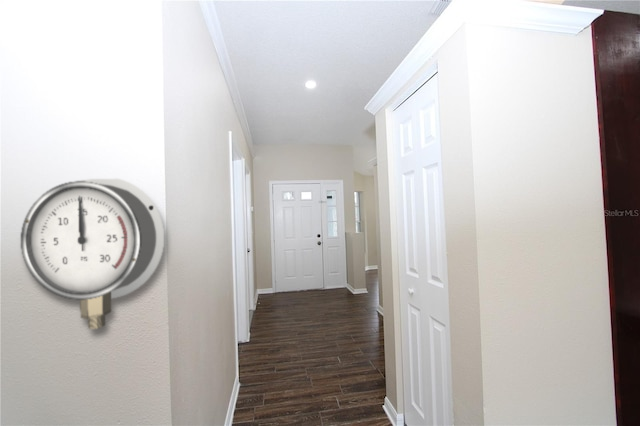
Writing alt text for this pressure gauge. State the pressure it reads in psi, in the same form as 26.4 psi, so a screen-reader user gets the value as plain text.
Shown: 15 psi
